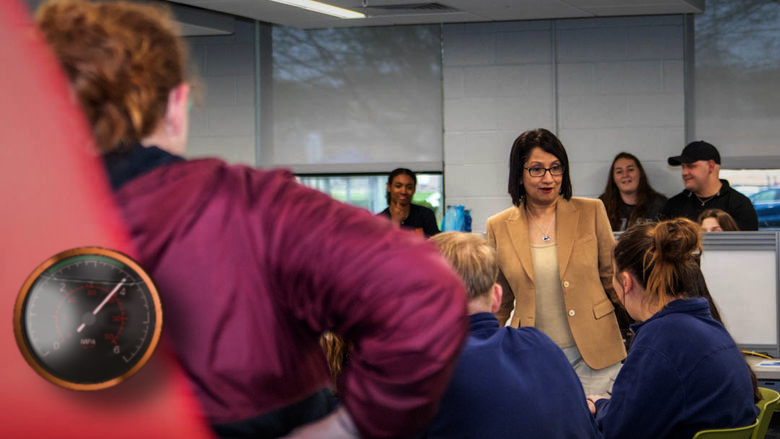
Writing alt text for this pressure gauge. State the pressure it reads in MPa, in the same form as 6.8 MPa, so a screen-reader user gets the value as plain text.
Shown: 3.8 MPa
